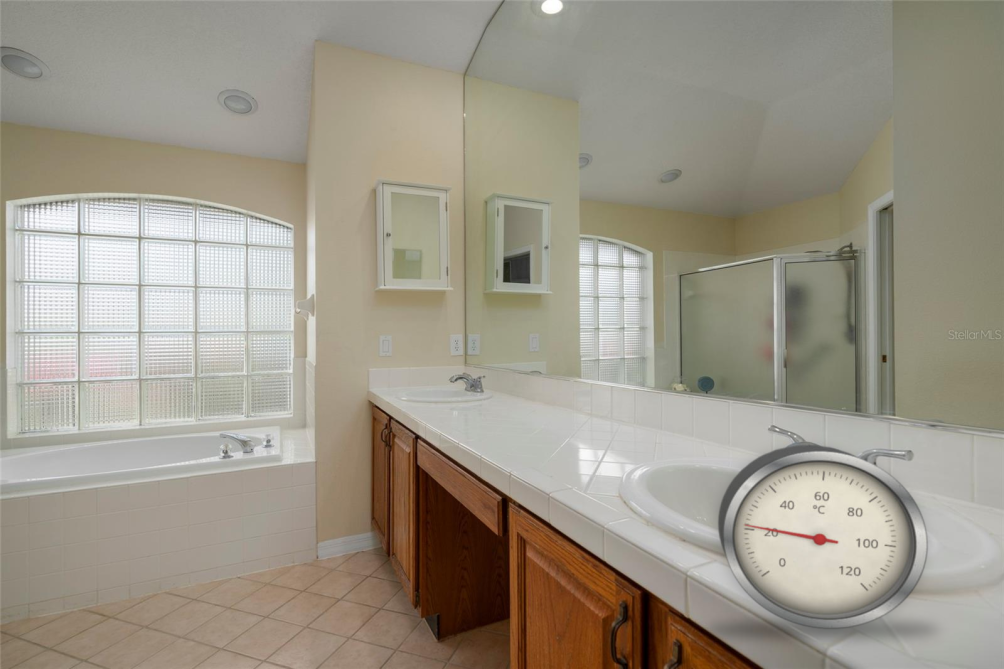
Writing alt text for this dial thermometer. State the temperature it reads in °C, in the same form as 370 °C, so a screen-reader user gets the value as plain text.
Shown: 22 °C
